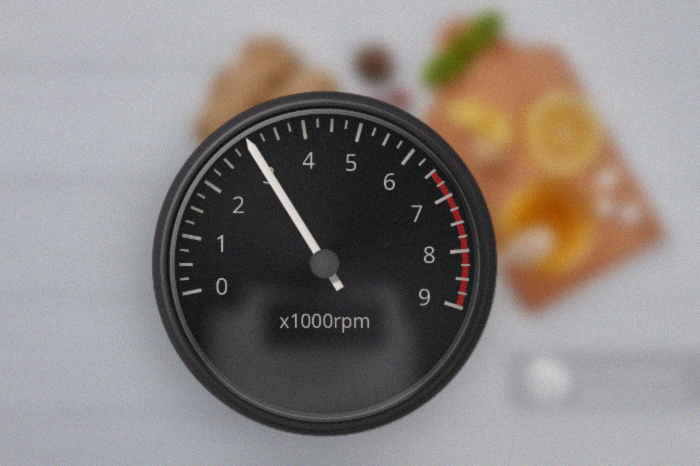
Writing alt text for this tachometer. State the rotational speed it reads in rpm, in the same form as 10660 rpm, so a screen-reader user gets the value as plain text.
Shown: 3000 rpm
